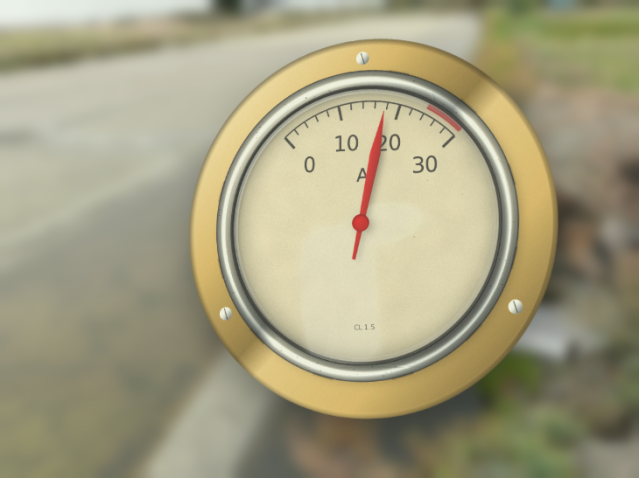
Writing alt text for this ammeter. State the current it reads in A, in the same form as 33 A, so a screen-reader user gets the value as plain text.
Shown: 18 A
